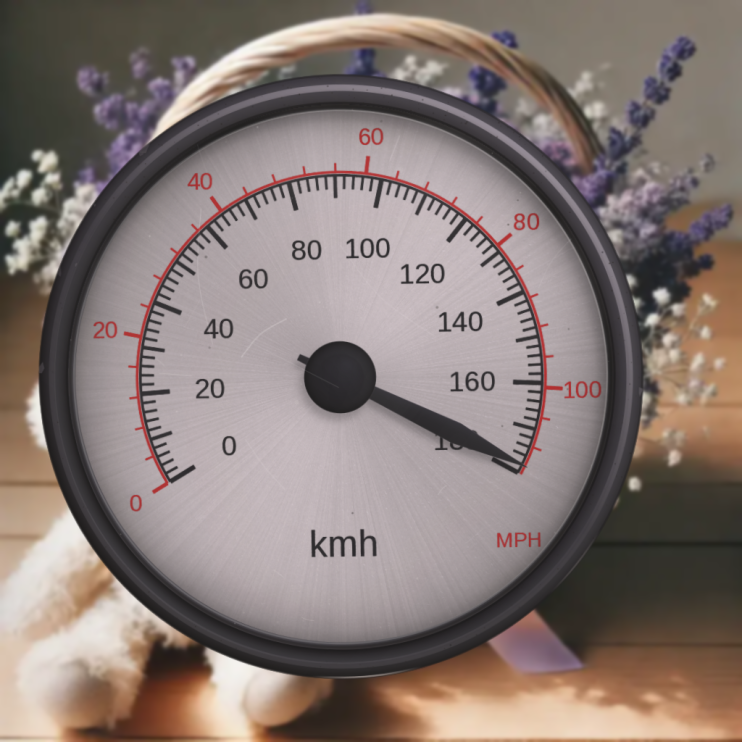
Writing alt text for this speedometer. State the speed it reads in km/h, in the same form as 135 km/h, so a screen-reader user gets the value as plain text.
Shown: 178 km/h
